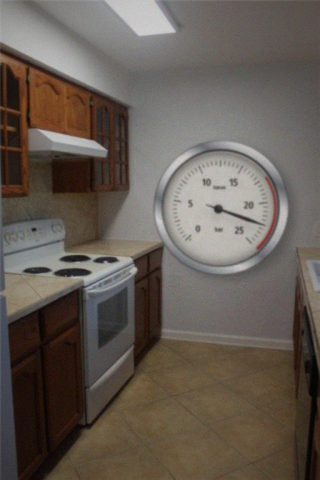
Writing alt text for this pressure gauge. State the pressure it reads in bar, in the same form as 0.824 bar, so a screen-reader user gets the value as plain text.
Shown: 22.5 bar
